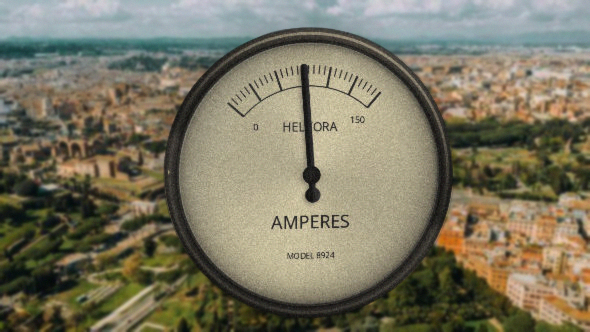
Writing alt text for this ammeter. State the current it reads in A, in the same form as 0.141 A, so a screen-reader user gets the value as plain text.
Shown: 75 A
